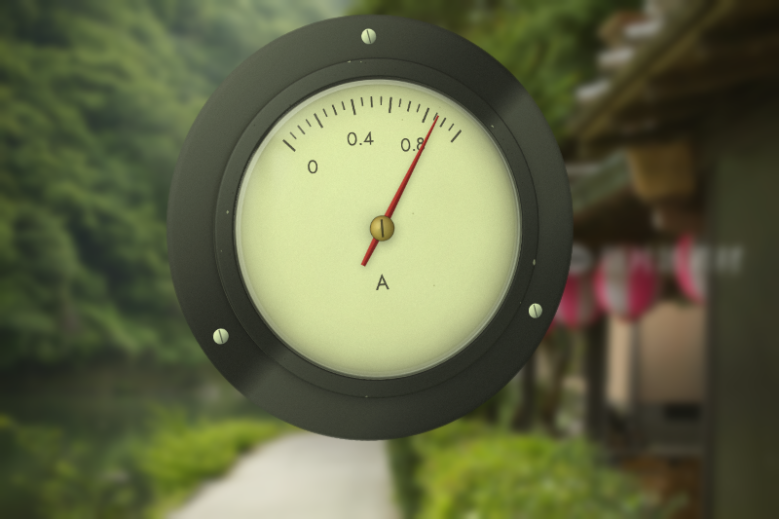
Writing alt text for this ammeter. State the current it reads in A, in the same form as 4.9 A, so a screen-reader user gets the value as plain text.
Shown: 0.85 A
